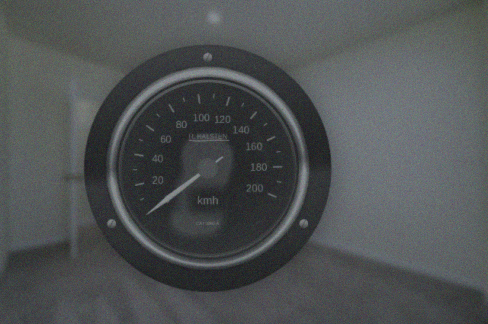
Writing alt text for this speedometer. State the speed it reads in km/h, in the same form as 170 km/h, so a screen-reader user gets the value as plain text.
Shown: 0 km/h
